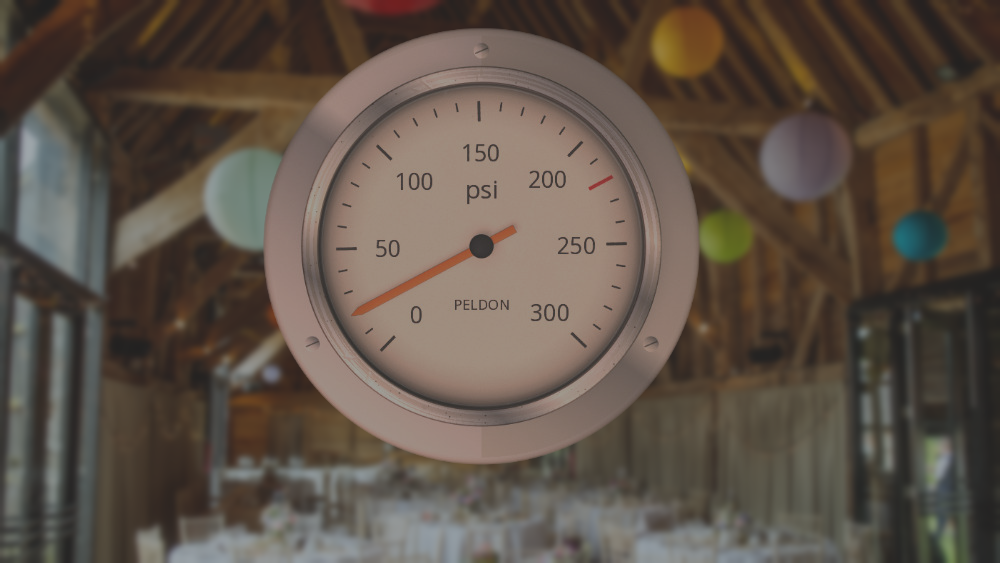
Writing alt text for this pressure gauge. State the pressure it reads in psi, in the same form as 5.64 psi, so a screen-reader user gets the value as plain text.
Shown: 20 psi
